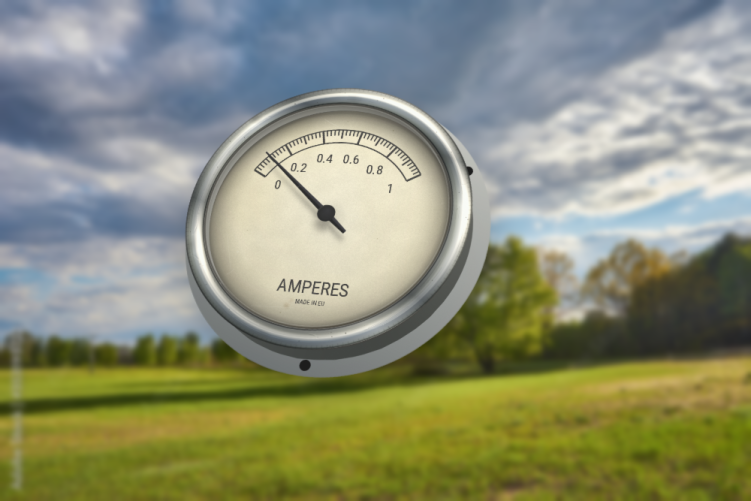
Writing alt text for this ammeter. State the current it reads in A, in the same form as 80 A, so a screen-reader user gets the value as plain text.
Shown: 0.1 A
